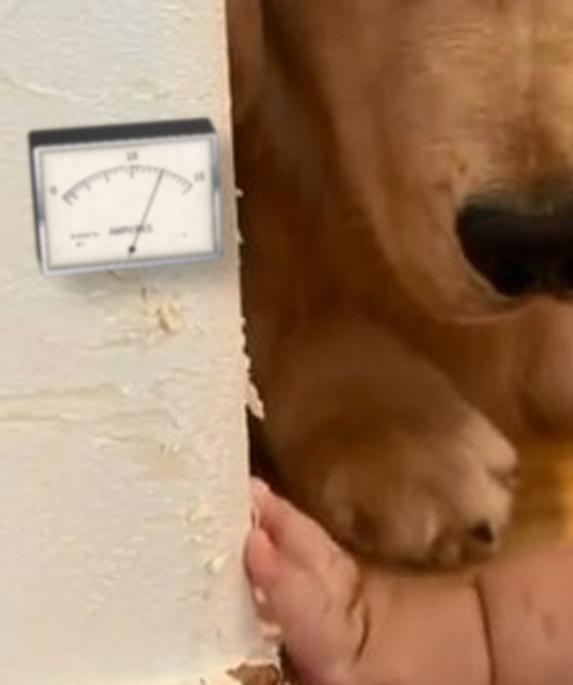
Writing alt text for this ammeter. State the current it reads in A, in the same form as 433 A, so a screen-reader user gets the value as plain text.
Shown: 12.5 A
